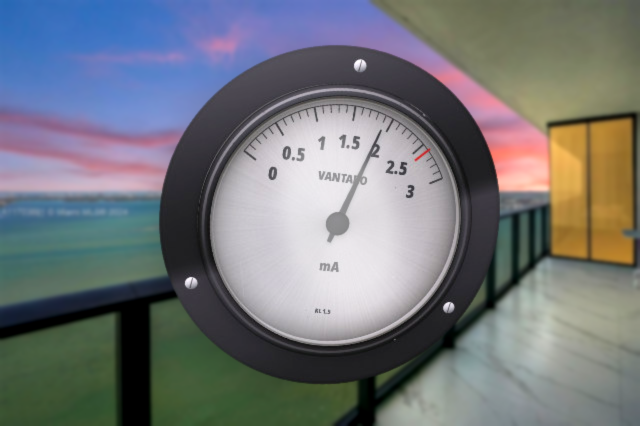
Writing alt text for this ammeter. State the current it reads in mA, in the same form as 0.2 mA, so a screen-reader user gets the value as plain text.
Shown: 1.9 mA
